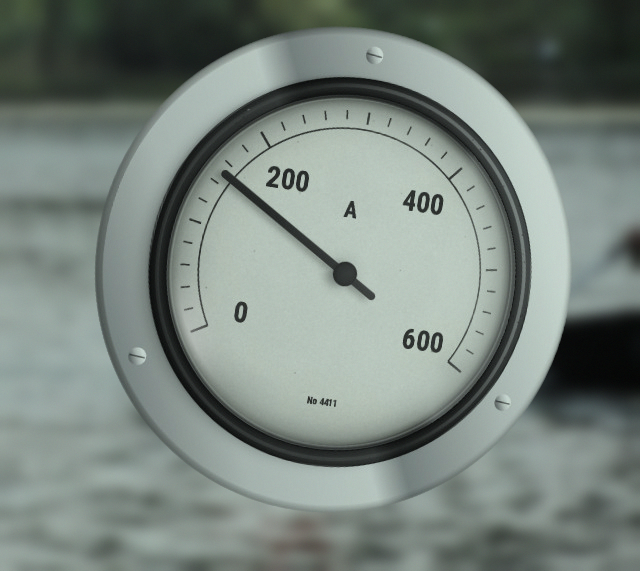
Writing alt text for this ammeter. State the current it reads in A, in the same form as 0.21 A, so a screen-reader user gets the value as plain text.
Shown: 150 A
